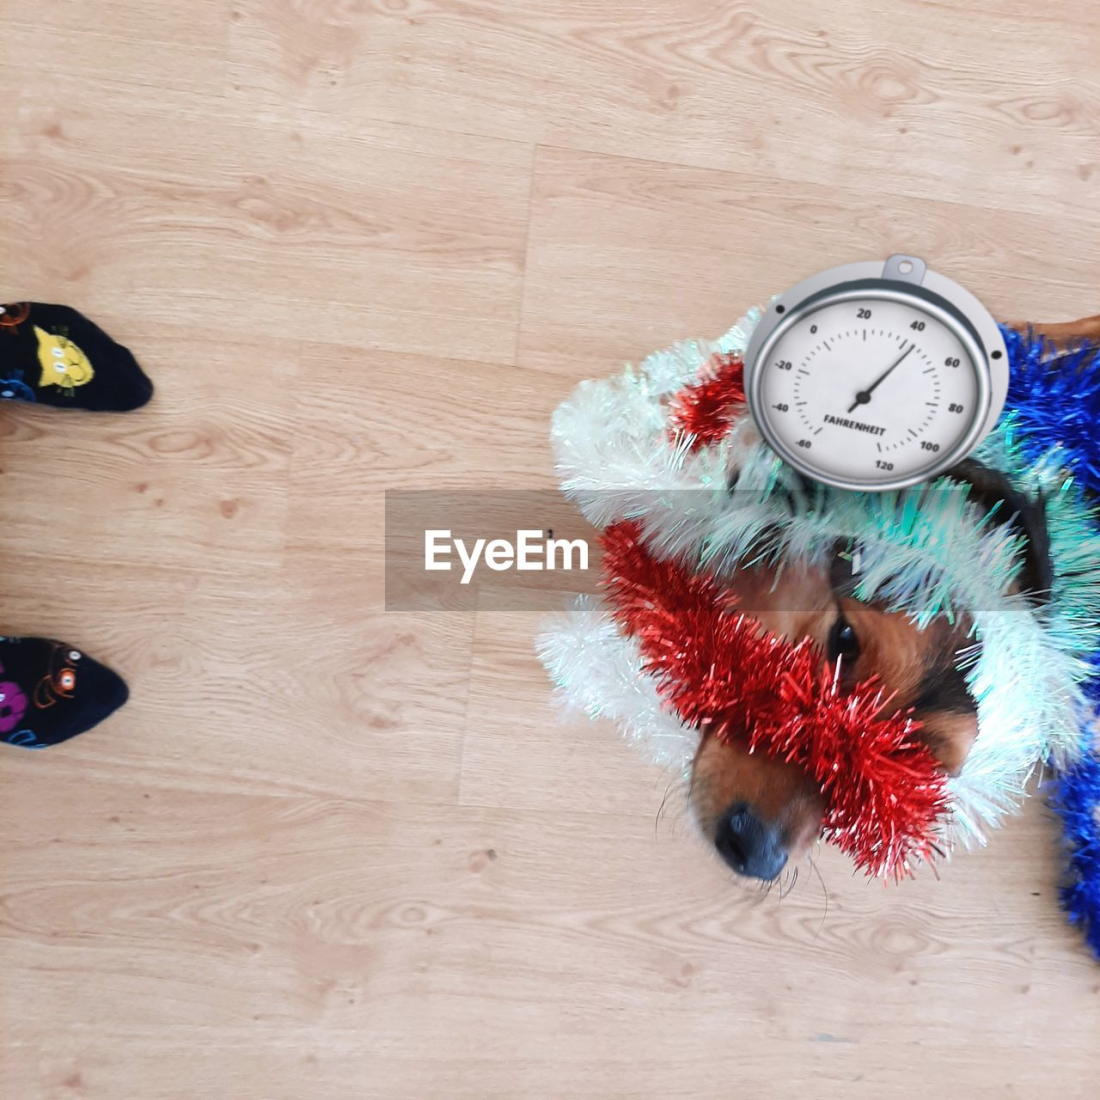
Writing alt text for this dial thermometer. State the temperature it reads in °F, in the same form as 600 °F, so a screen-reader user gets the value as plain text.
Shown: 44 °F
